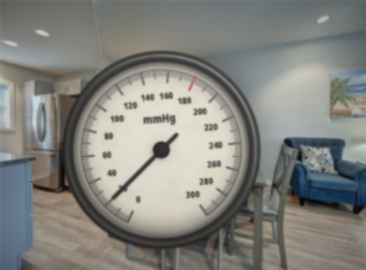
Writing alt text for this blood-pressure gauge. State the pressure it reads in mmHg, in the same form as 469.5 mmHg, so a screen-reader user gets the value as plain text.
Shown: 20 mmHg
